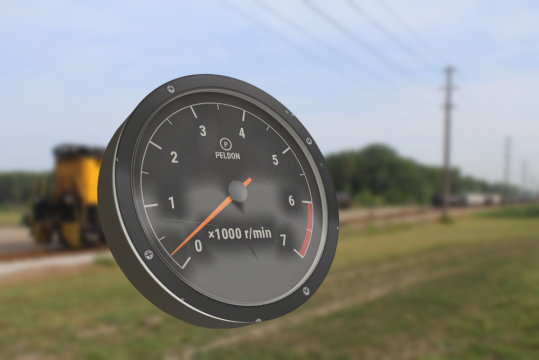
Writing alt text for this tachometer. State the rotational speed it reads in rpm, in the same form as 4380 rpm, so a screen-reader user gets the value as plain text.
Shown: 250 rpm
